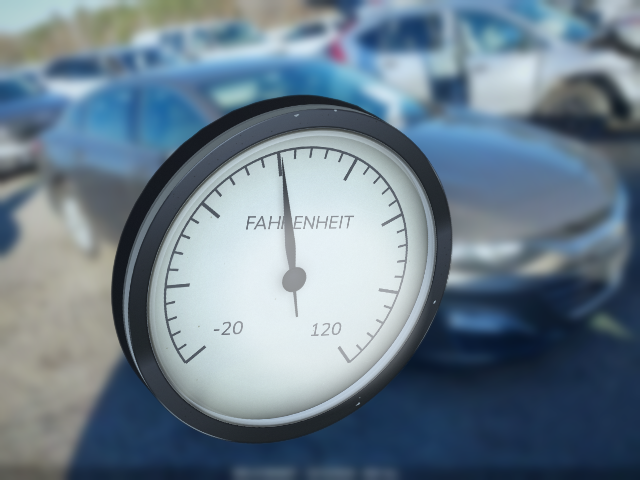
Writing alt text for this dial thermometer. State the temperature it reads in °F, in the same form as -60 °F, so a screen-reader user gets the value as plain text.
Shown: 40 °F
